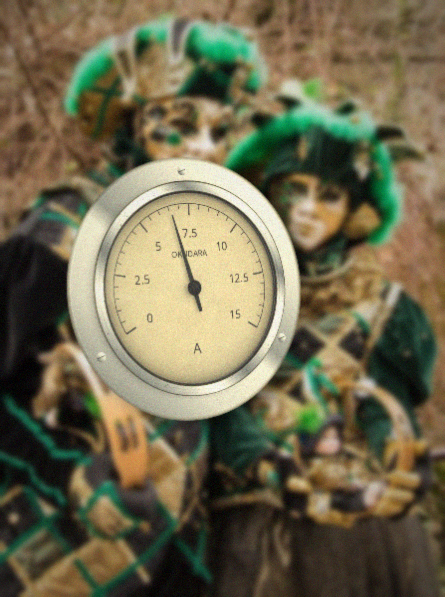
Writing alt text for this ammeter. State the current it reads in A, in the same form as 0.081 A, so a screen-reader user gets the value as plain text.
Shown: 6.5 A
